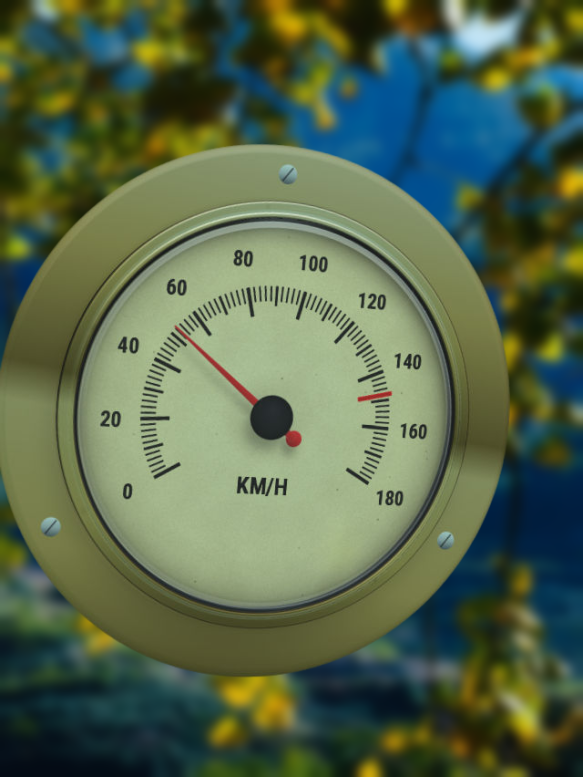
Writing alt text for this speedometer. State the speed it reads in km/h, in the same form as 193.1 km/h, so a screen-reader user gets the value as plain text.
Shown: 52 km/h
